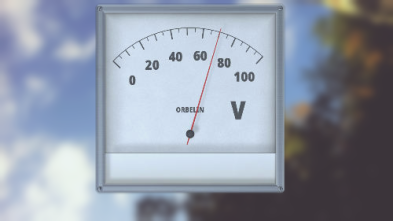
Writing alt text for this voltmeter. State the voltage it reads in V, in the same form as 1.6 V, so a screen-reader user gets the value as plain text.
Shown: 70 V
